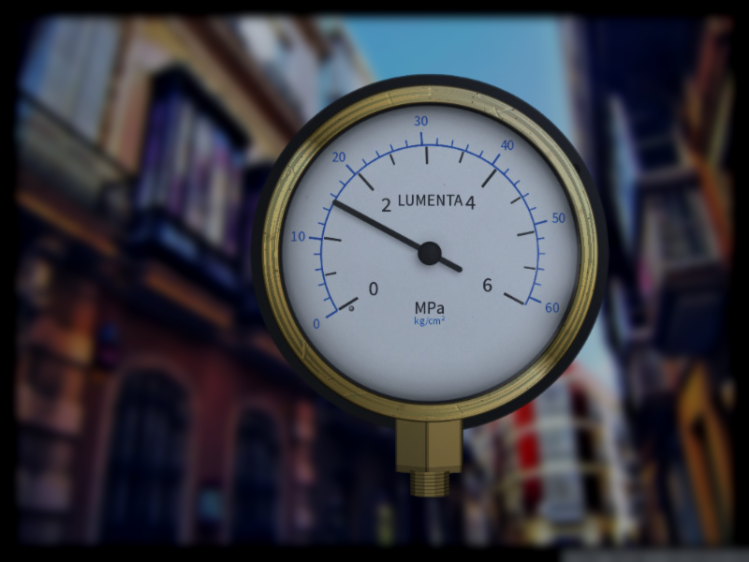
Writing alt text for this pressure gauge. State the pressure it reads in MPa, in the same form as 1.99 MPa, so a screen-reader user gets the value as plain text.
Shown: 1.5 MPa
